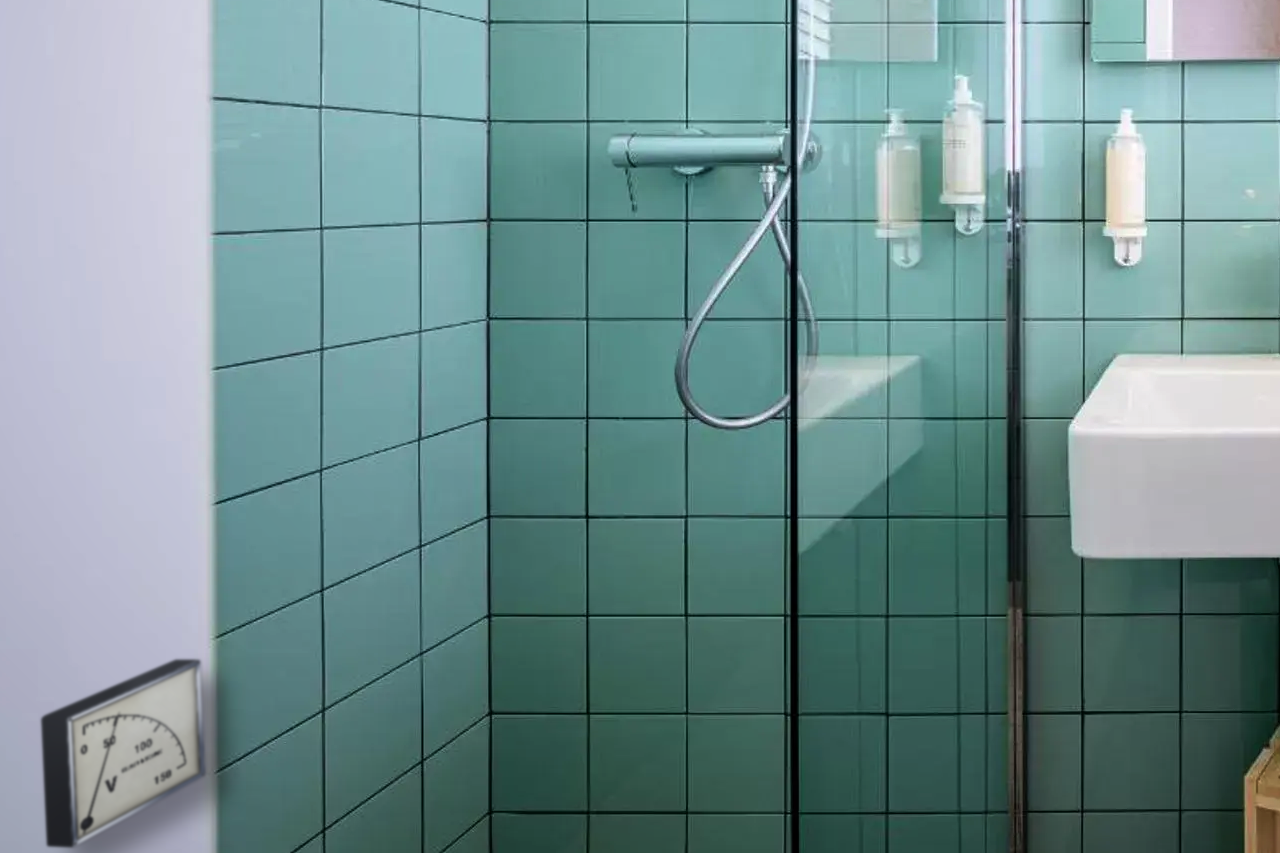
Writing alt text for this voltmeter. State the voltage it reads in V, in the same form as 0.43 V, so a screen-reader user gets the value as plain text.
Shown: 50 V
